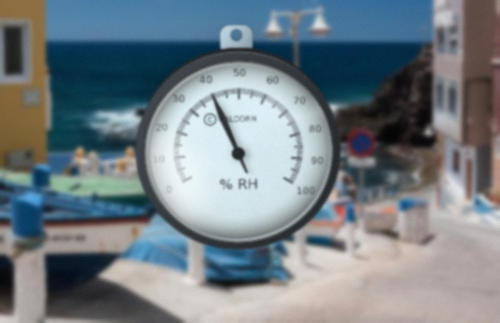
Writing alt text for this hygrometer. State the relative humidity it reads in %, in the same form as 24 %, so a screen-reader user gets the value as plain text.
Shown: 40 %
